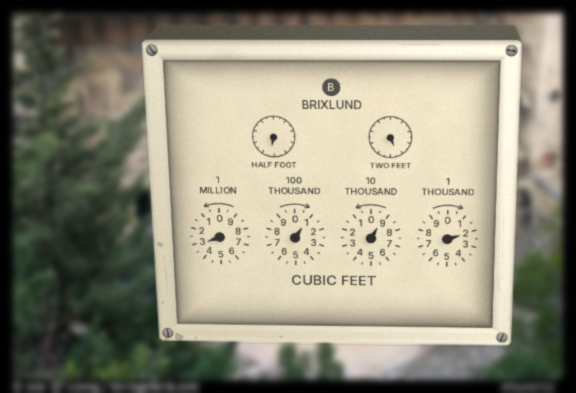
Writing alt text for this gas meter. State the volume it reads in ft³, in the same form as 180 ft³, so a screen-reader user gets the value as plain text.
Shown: 309200 ft³
